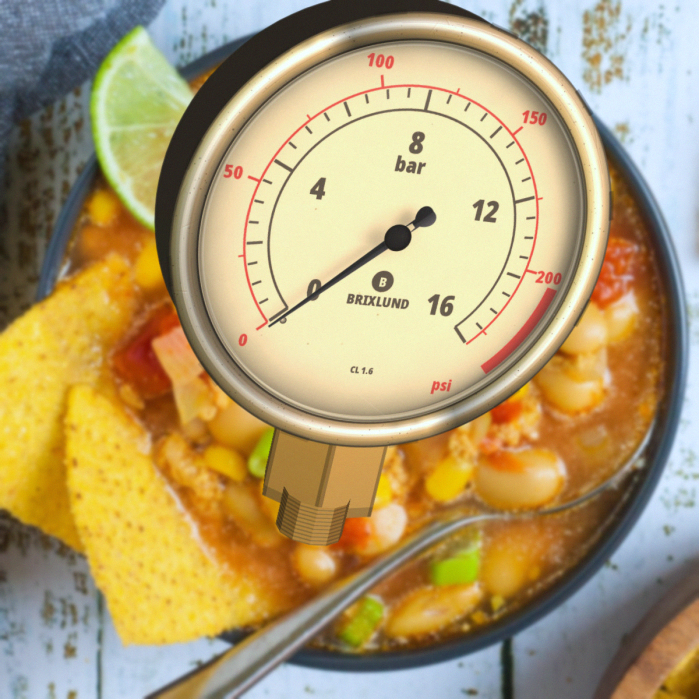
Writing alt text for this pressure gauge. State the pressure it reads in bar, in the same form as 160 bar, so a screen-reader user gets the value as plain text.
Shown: 0 bar
